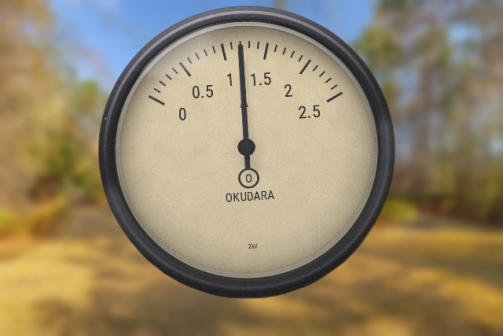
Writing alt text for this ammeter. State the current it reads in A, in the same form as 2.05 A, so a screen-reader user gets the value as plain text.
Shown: 1.2 A
